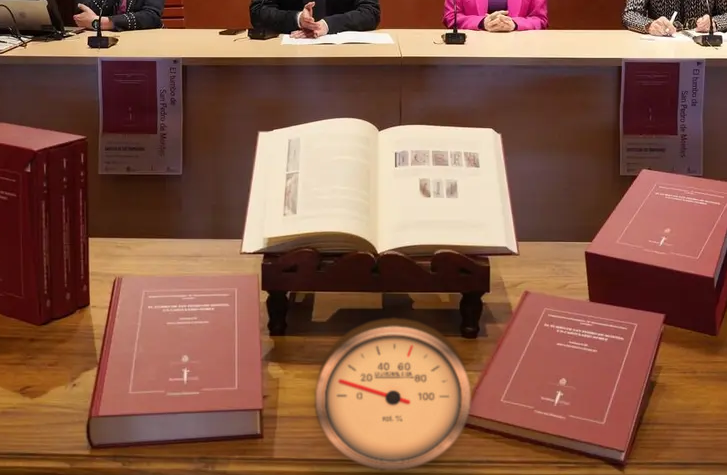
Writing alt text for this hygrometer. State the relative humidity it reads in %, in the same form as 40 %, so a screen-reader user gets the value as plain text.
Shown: 10 %
